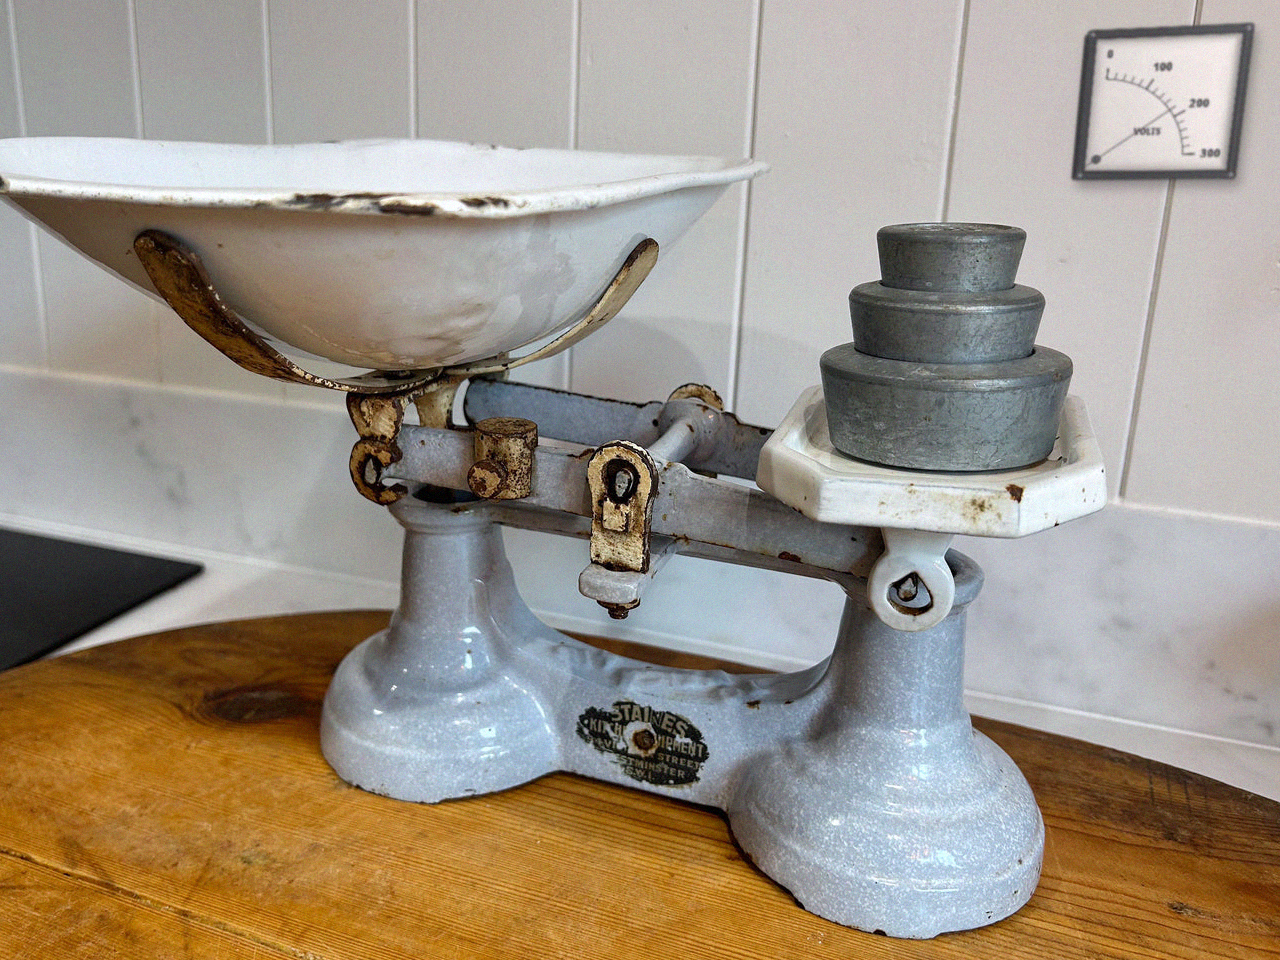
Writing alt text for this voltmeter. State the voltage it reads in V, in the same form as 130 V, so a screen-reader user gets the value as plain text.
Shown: 180 V
